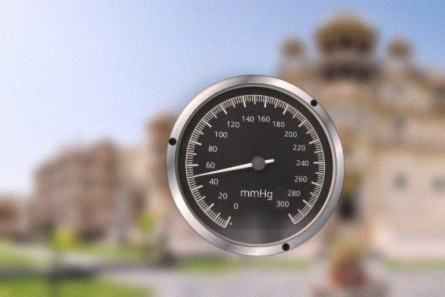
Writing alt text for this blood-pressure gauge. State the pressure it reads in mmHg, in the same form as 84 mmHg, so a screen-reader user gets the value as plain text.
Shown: 50 mmHg
